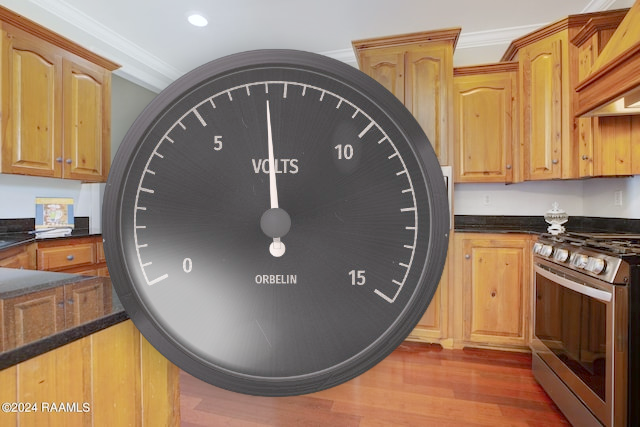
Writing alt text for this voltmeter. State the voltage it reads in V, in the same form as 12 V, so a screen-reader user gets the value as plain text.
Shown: 7 V
